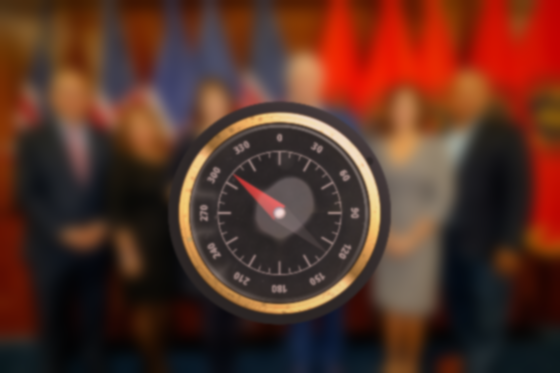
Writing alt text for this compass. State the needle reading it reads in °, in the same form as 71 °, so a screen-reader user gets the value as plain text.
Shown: 310 °
